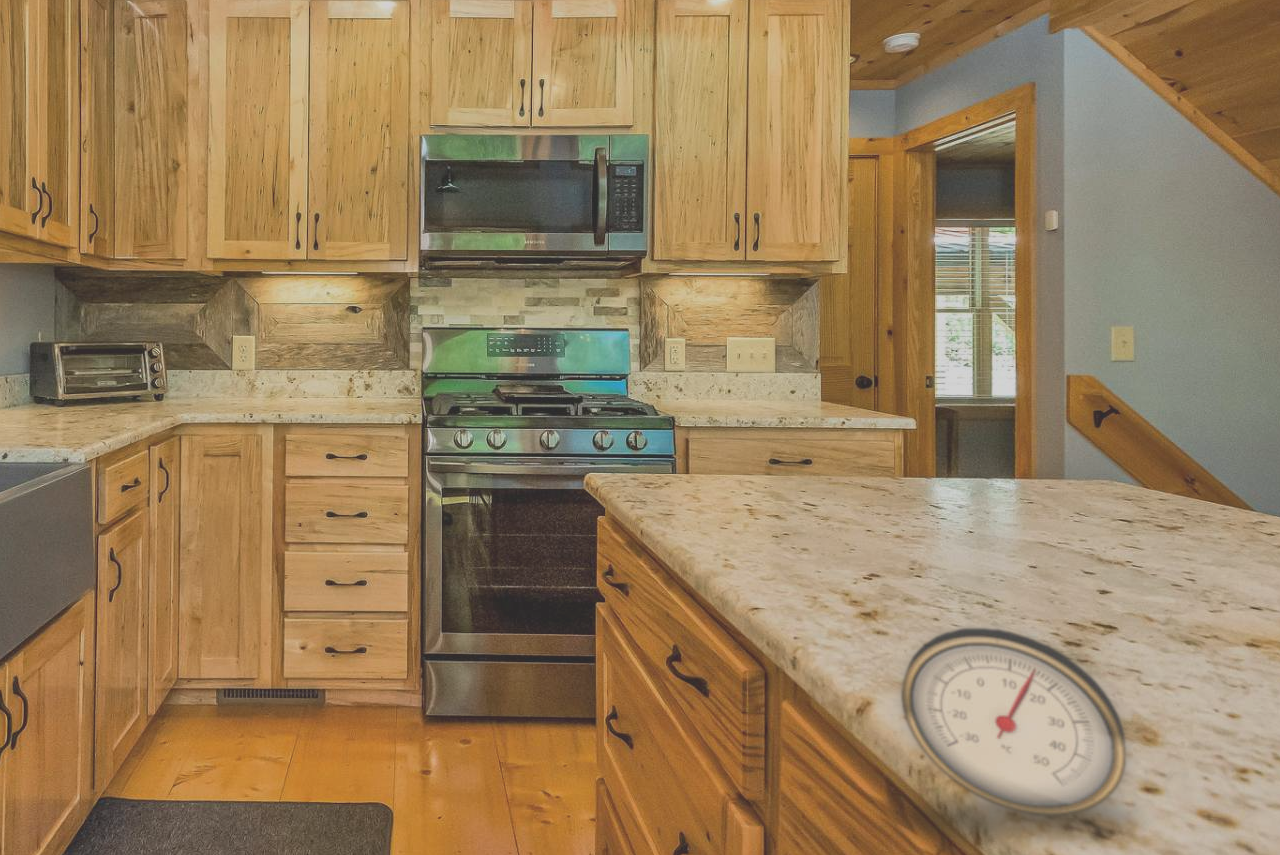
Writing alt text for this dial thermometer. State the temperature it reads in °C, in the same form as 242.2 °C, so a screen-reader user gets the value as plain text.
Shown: 15 °C
